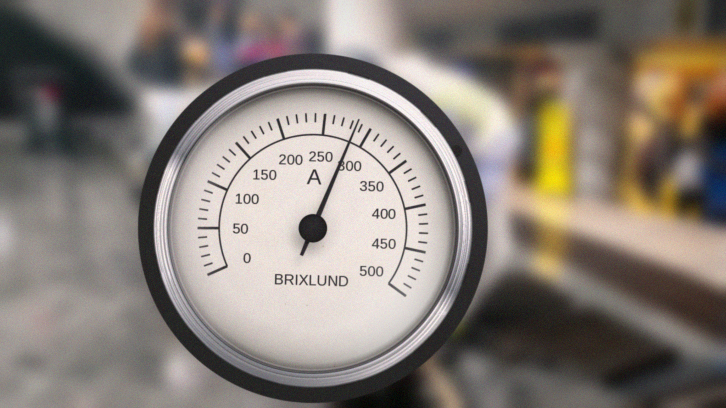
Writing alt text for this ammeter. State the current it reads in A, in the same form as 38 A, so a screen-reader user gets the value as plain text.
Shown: 285 A
